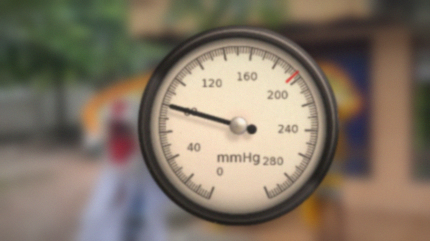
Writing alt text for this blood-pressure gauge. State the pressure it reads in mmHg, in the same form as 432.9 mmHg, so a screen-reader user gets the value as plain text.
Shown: 80 mmHg
